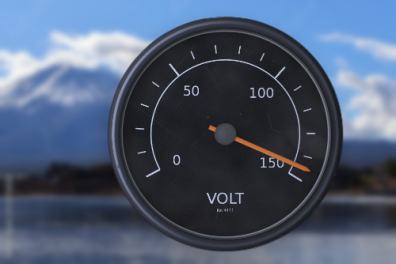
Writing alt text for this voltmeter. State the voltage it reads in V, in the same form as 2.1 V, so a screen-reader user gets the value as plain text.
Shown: 145 V
